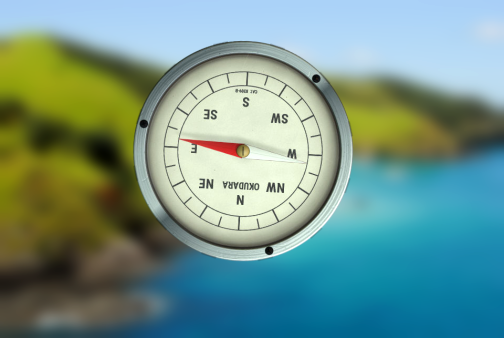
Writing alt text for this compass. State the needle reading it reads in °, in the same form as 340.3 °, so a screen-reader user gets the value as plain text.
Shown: 97.5 °
